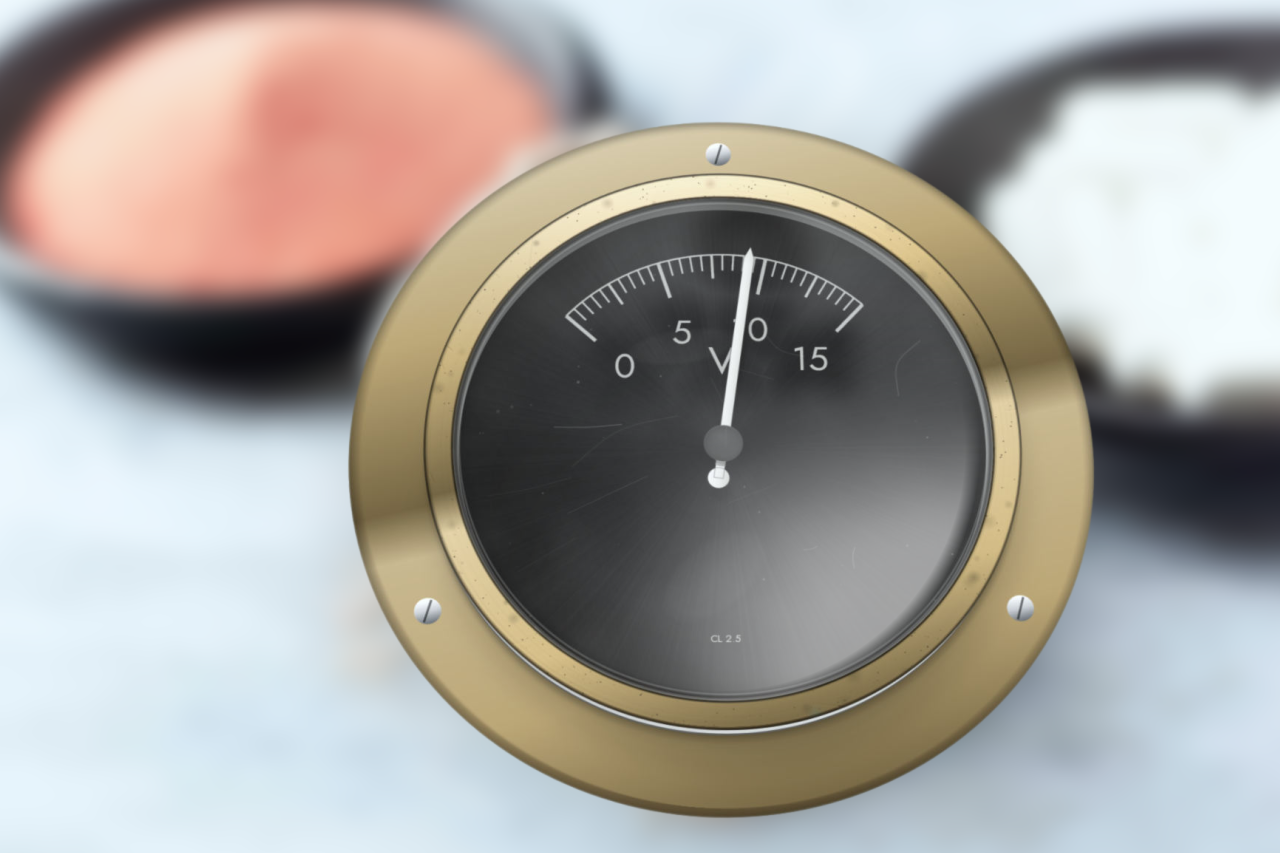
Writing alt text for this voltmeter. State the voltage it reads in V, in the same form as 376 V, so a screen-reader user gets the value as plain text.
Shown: 9.25 V
